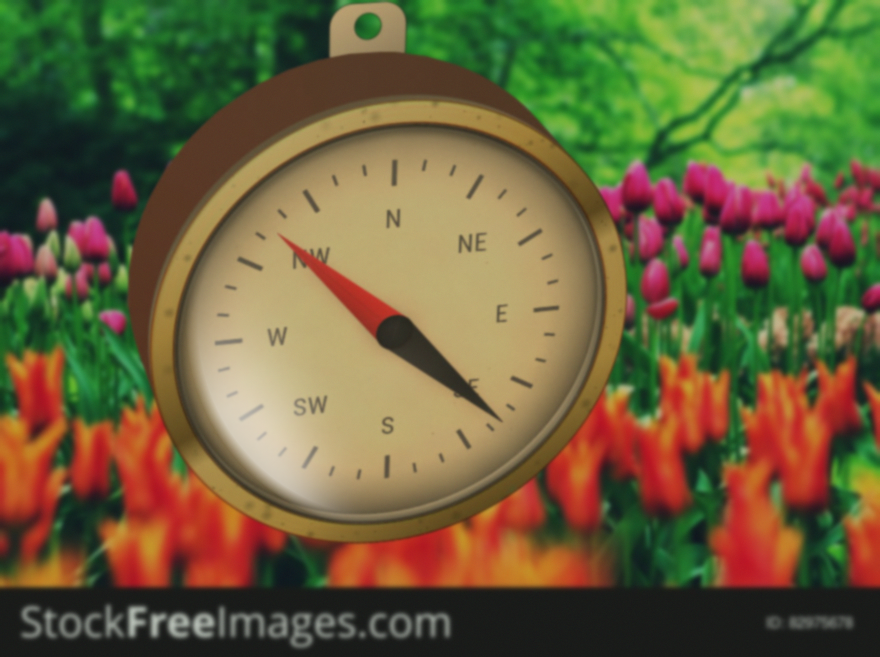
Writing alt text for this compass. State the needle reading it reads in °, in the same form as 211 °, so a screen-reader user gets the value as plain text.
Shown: 315 °
